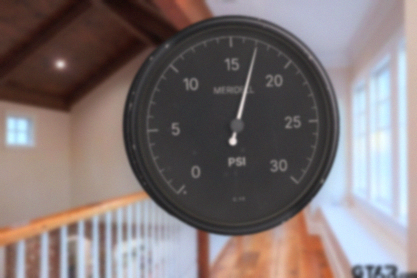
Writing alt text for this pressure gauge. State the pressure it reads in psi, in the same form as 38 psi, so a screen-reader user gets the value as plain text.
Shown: 17 psi
